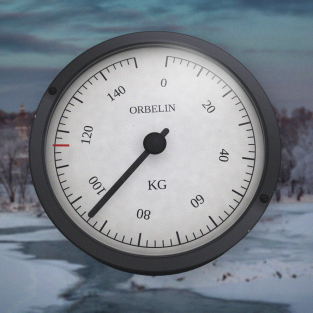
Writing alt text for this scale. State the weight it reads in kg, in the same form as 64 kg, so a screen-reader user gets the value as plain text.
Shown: 94 kg
